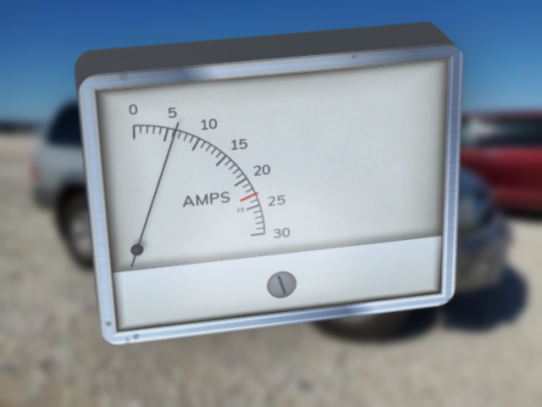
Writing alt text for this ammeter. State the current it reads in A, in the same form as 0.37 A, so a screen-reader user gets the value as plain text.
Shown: 6 A
